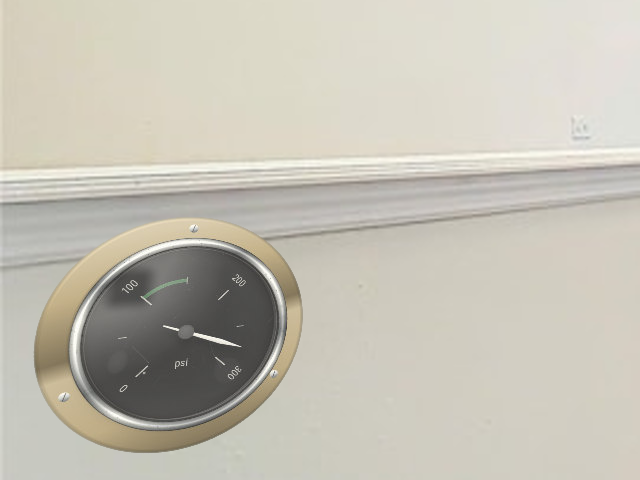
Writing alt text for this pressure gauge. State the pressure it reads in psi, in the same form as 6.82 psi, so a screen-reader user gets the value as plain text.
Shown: 275 psi
